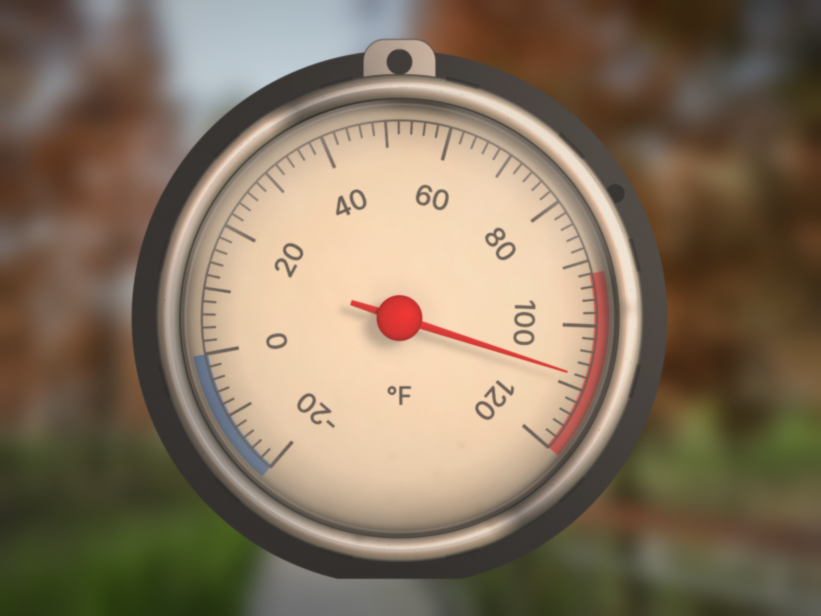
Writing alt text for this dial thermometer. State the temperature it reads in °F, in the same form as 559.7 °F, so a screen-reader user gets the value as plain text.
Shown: 108 °F
